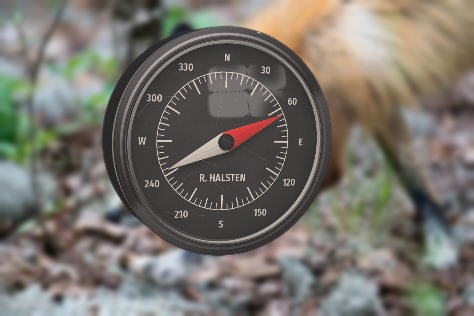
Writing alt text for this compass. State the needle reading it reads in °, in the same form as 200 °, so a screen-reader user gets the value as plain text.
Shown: 65 °
